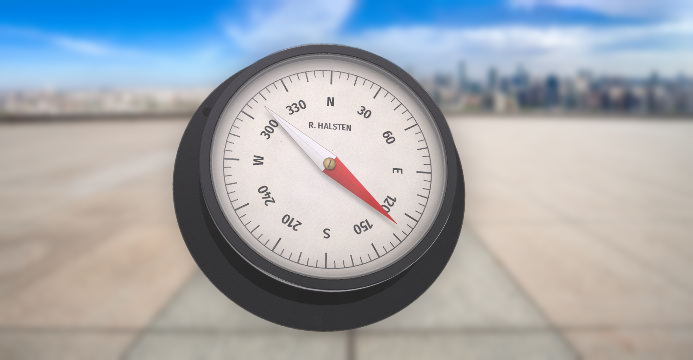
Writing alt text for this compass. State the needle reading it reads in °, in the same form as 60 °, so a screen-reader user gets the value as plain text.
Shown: 130 °
